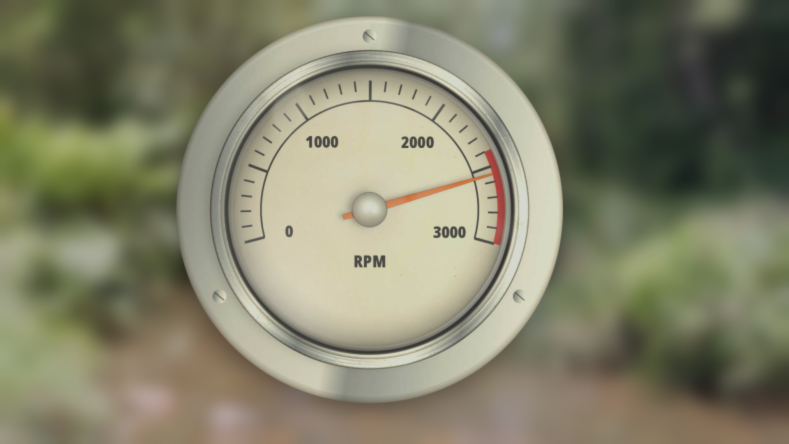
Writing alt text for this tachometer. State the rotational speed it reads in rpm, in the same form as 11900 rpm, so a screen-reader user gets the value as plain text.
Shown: 2550 rpm
